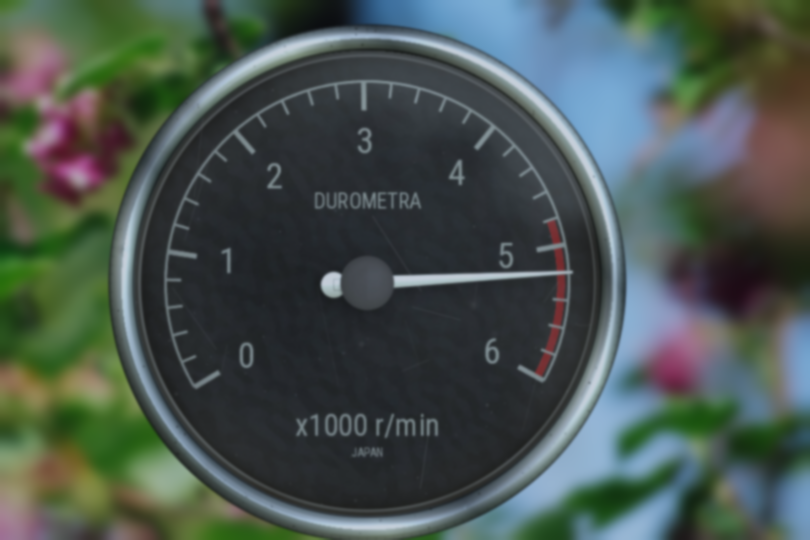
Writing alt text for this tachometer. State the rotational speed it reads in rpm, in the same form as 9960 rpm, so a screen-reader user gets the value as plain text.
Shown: 5200 rpm
